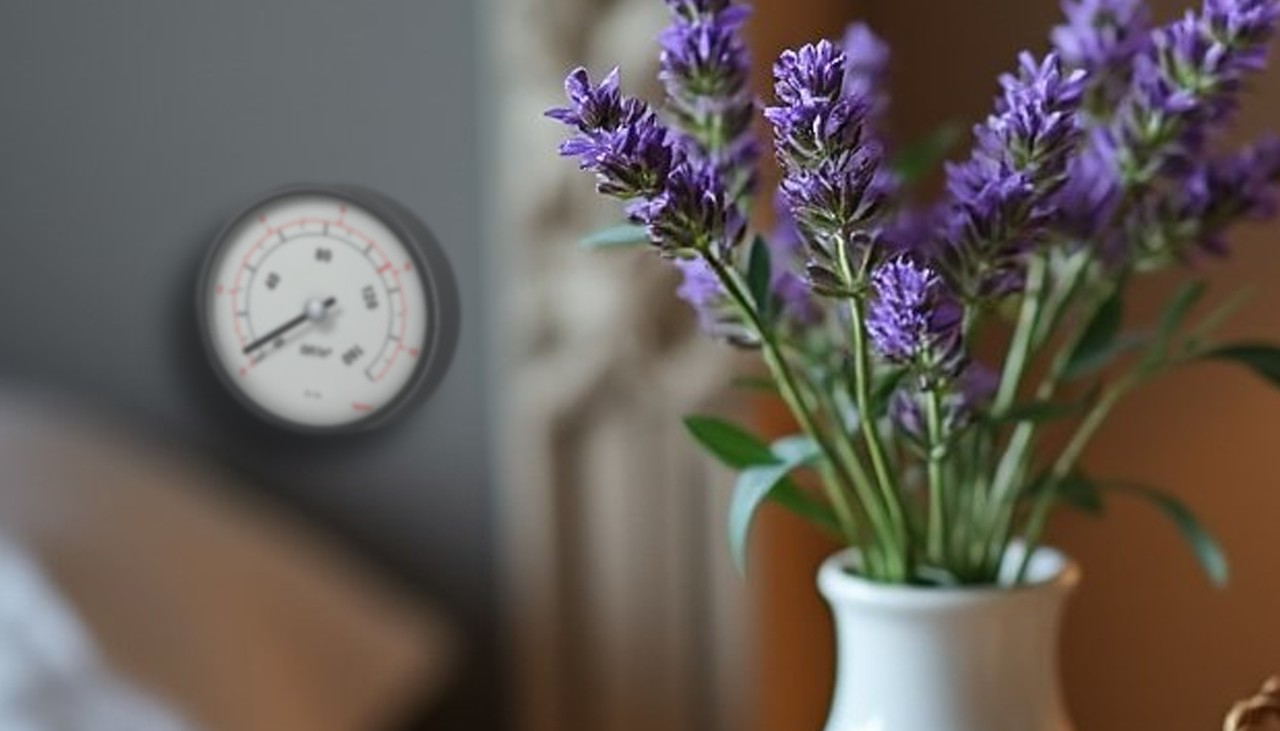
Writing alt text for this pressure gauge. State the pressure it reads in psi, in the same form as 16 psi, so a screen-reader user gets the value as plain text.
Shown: 5 psi
